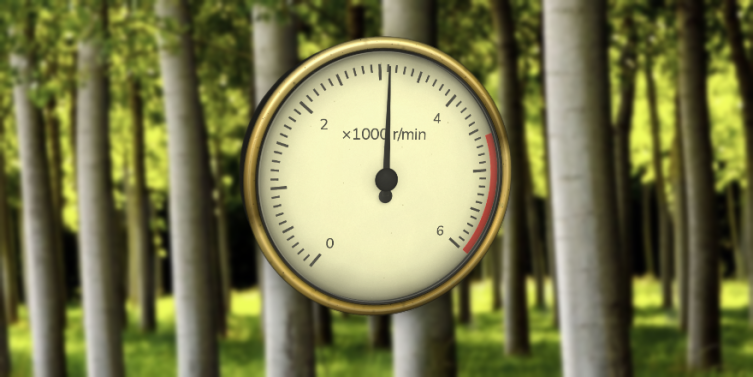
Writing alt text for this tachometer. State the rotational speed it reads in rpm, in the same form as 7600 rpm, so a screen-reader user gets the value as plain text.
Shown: 3100 rpm
